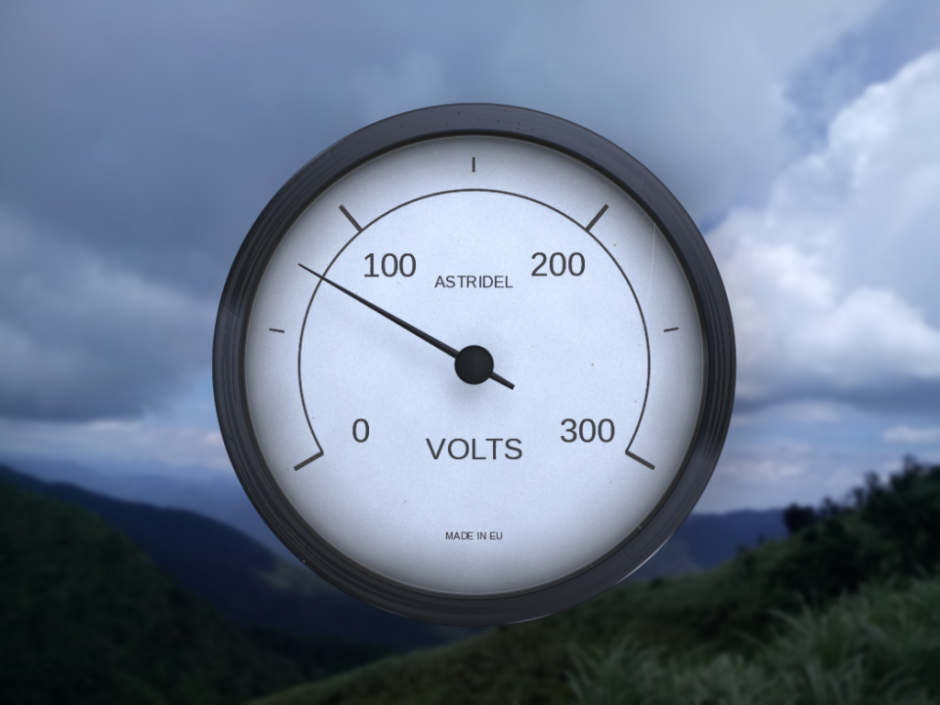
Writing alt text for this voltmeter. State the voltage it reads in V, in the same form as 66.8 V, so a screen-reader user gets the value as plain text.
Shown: 75 V
